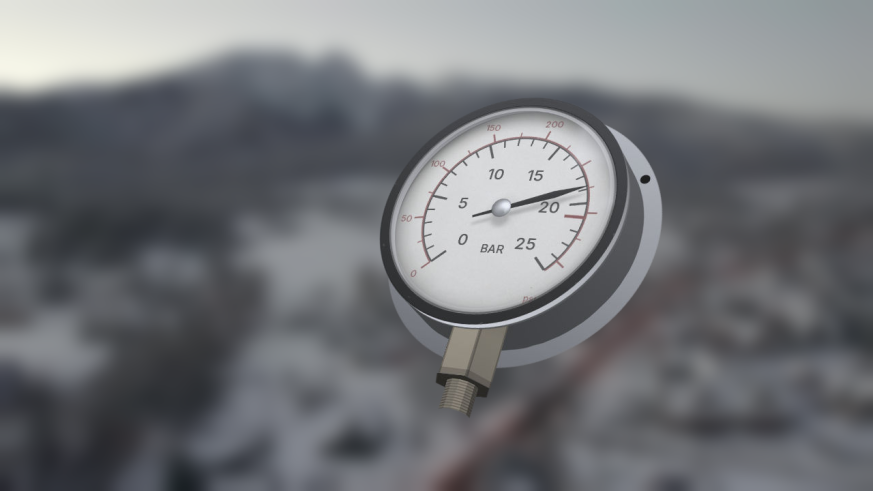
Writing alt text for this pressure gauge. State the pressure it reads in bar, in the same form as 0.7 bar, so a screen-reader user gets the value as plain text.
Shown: 19 bar
